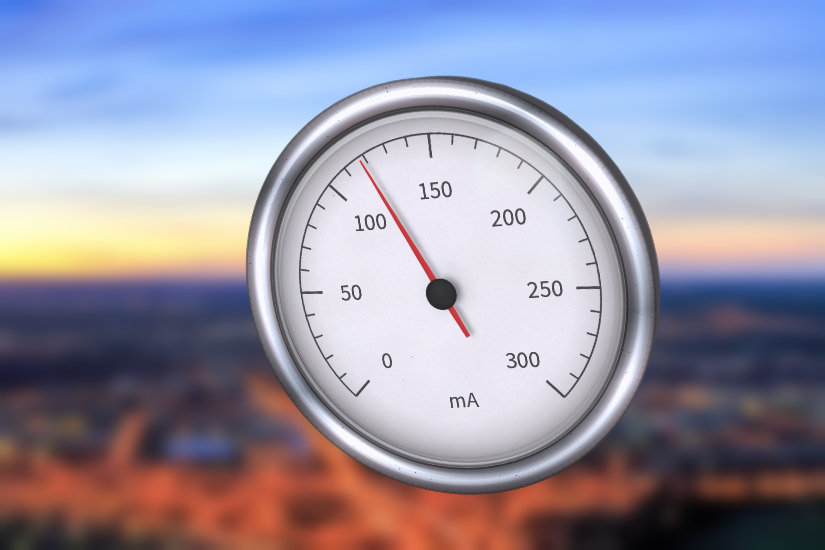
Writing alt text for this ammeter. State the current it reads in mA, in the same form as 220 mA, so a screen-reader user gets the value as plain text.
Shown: 120 mA
